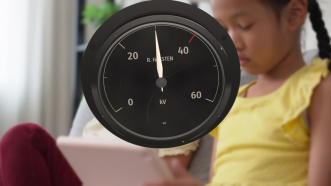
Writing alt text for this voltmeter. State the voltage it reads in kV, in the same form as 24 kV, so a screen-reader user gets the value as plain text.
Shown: 30 kV
